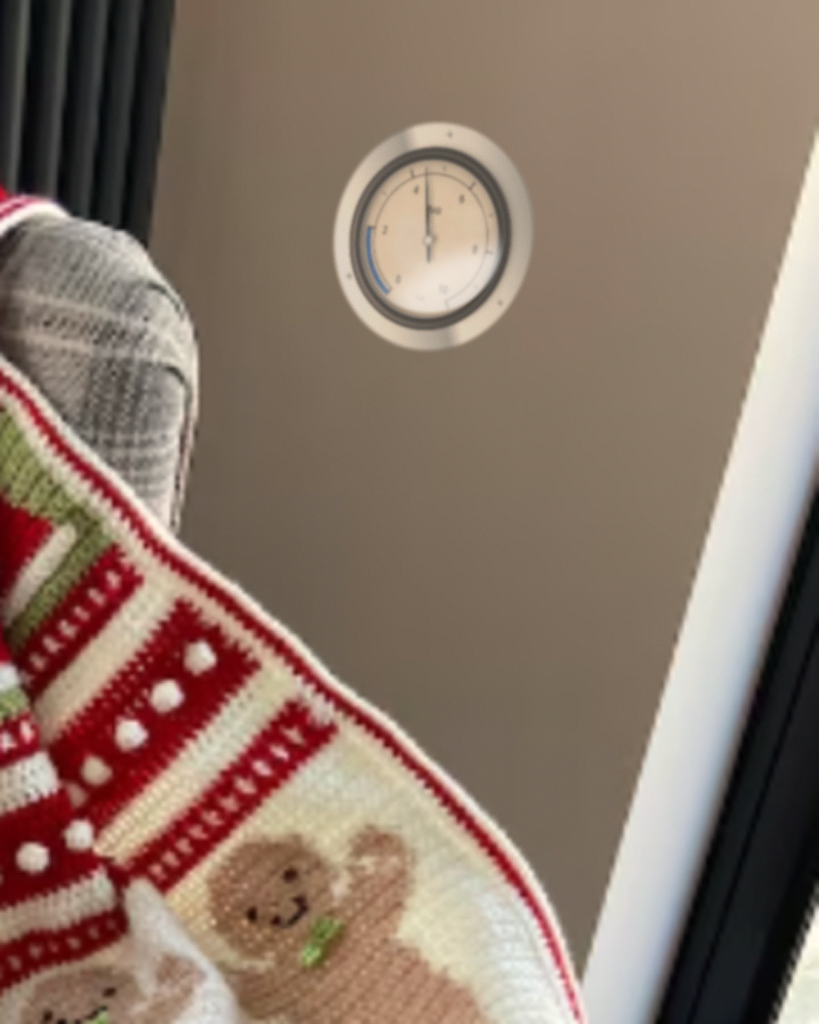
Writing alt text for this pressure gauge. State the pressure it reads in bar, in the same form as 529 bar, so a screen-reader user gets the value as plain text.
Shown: 4.5 bar
